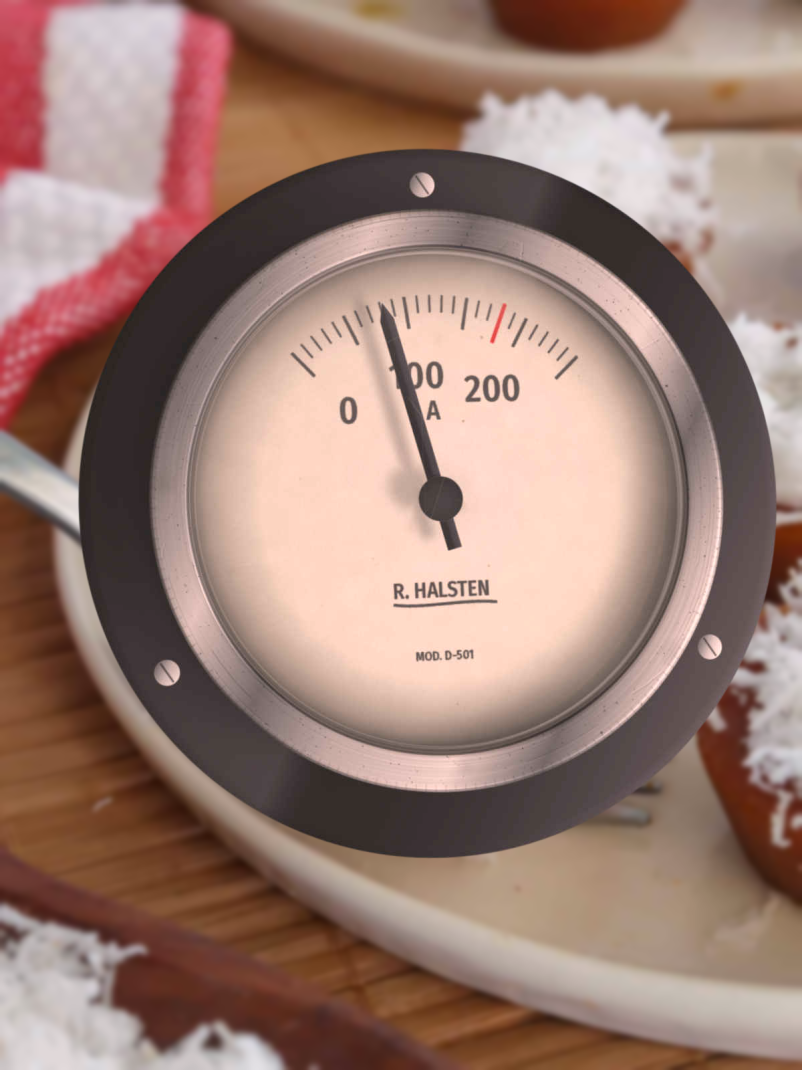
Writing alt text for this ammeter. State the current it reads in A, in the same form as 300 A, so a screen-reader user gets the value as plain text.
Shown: 80 A
